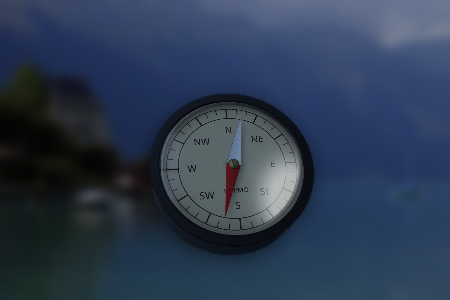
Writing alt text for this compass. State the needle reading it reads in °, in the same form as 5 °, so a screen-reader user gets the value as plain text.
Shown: 195 °
